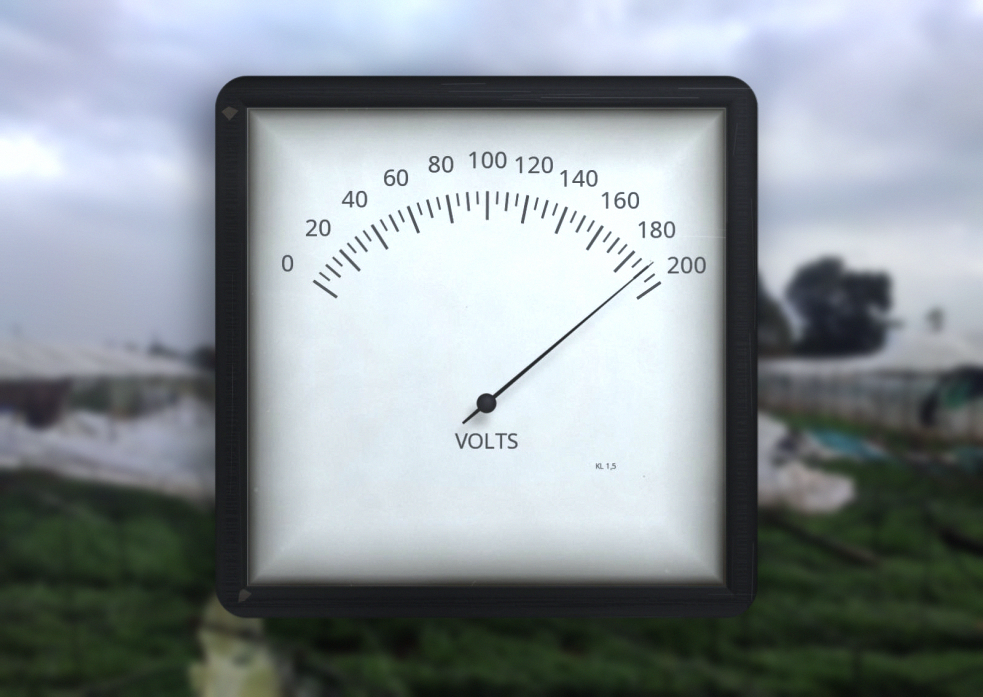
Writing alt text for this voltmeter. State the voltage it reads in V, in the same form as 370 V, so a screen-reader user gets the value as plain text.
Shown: 190 V
